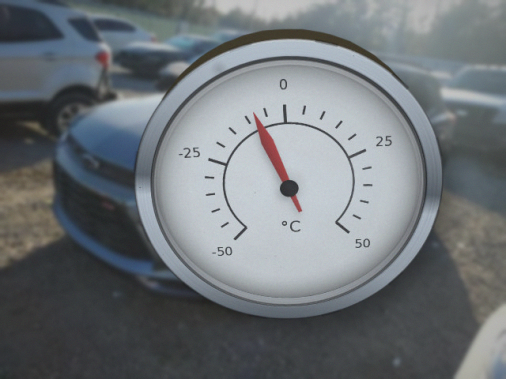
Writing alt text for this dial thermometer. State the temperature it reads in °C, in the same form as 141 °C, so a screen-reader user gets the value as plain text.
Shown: -7.5 °C
